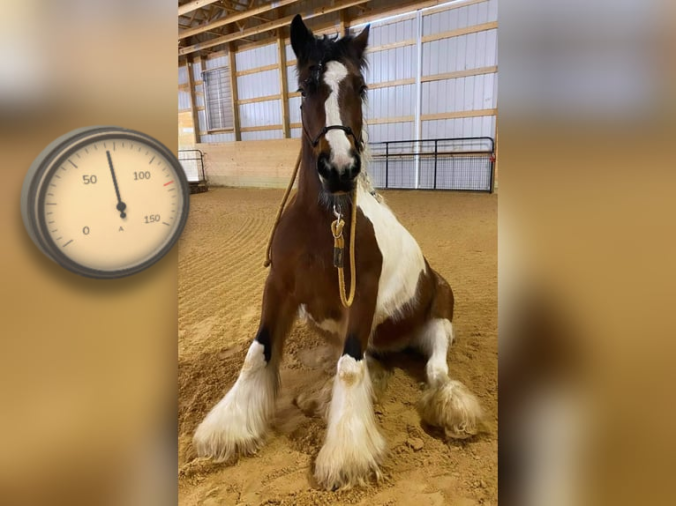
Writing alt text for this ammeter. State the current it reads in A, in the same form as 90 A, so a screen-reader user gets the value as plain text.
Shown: 70 A
